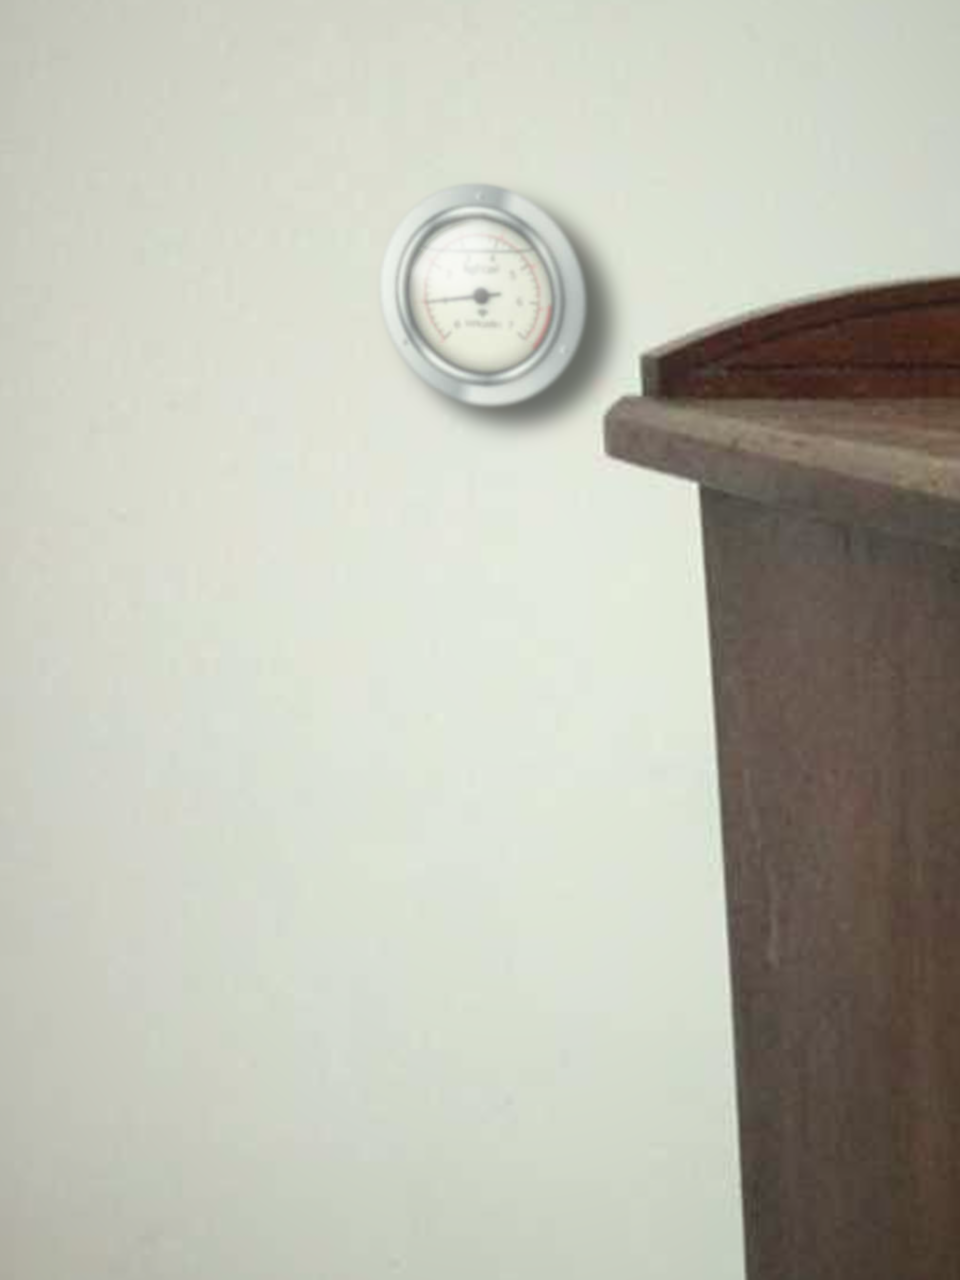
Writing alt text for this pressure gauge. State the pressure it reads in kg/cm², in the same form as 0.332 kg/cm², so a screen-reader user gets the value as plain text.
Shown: 1 kg/cm²
